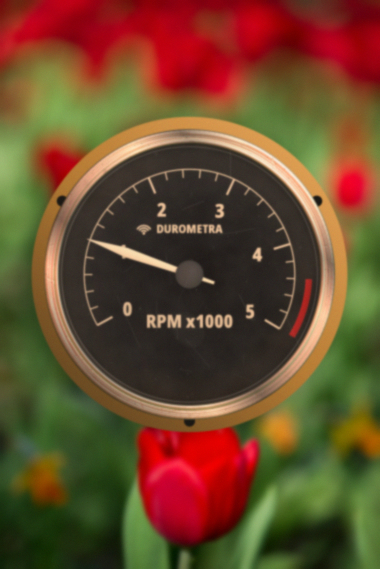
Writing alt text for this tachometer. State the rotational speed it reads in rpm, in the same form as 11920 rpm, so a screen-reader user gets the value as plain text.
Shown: 1000 rpm
